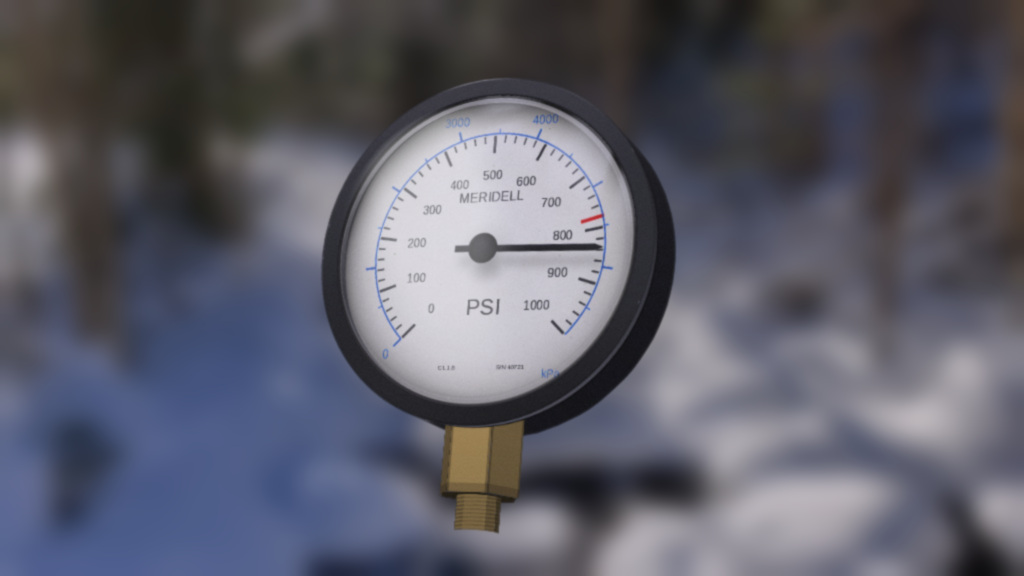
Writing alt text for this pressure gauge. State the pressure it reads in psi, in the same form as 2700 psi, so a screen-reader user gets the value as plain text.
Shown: 840 psi
